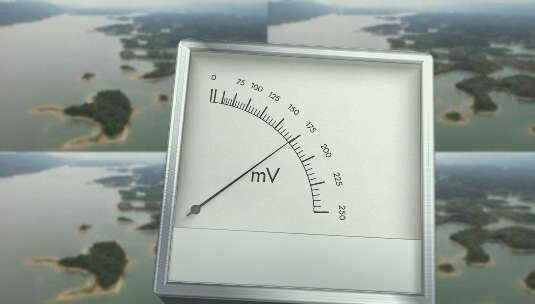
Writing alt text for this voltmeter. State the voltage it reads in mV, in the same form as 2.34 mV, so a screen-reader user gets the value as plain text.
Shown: 175 mV
